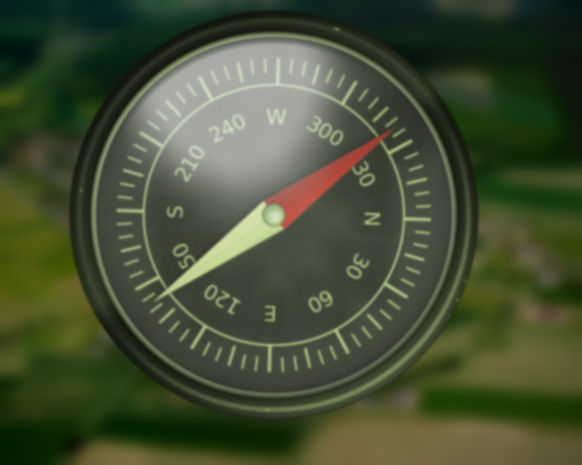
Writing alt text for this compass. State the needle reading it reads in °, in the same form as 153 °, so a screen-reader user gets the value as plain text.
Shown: 322.5 °
